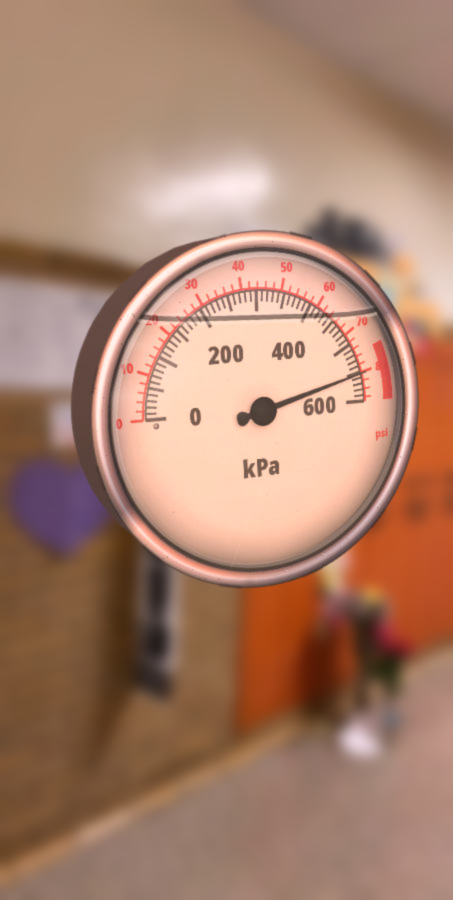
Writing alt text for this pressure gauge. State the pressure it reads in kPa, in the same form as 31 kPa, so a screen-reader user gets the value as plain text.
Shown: 550 kPa
